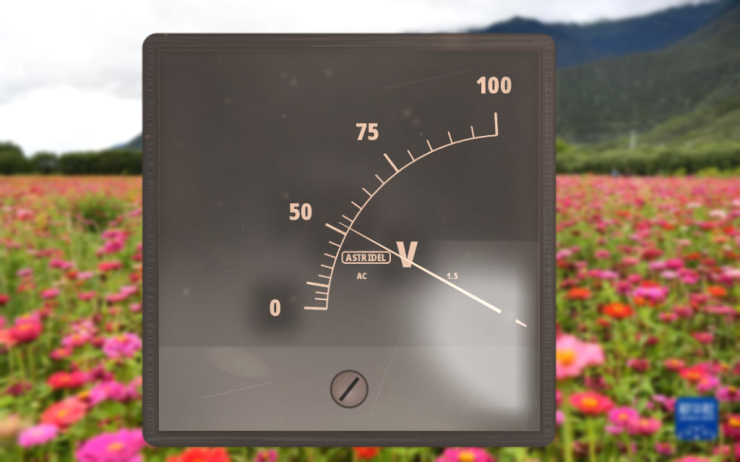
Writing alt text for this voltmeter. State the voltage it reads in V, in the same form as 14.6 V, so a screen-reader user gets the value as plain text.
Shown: 52.5 V
